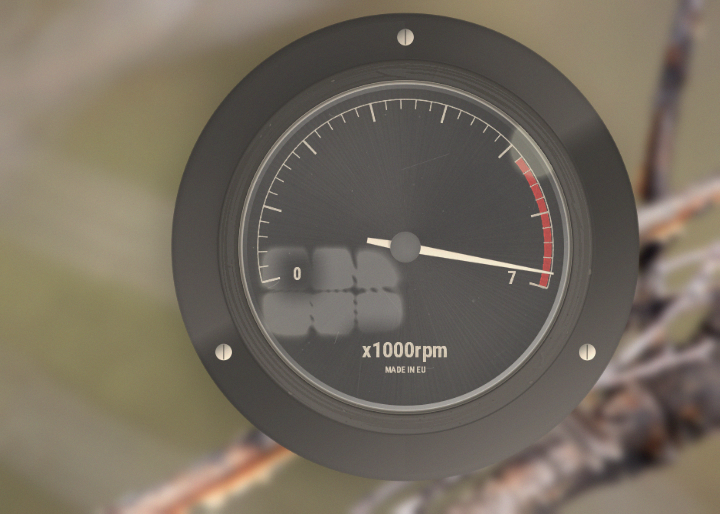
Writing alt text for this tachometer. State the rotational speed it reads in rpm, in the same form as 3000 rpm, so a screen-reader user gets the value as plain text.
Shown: 6800 rpm
